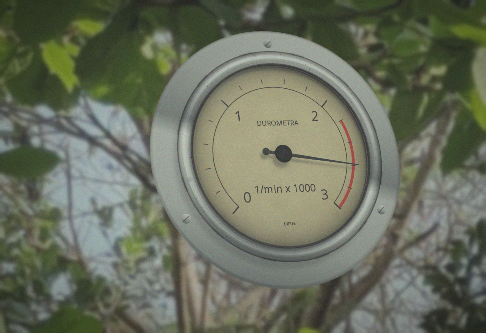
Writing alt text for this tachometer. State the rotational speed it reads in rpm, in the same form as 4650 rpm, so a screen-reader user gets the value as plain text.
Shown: 2600 rpm
